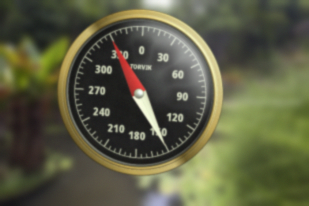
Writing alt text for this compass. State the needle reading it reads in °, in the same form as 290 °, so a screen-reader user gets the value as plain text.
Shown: 330 °
